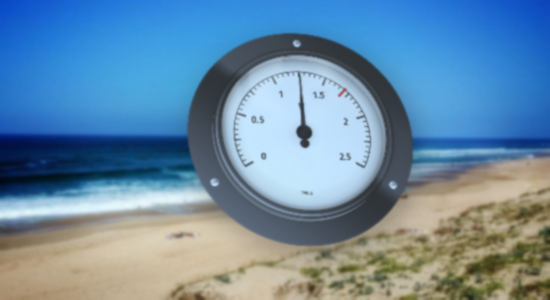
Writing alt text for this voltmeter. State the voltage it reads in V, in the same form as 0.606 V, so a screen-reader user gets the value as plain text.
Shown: 1.25 V
